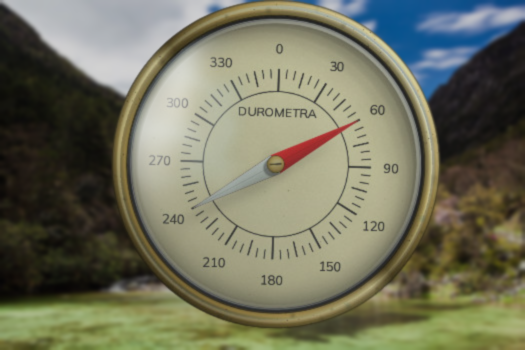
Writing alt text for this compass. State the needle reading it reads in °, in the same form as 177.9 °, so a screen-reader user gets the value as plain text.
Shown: 60 °
